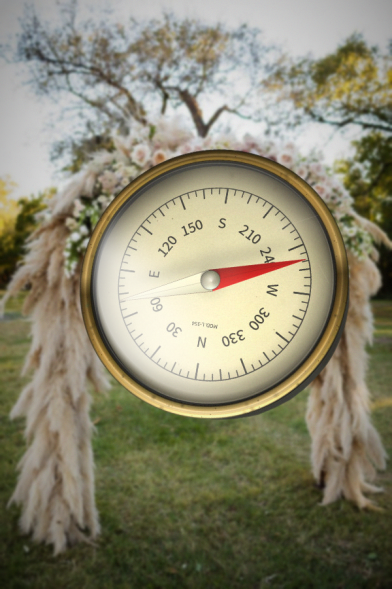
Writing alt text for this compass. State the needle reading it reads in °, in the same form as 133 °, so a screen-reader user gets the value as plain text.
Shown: 250 °
